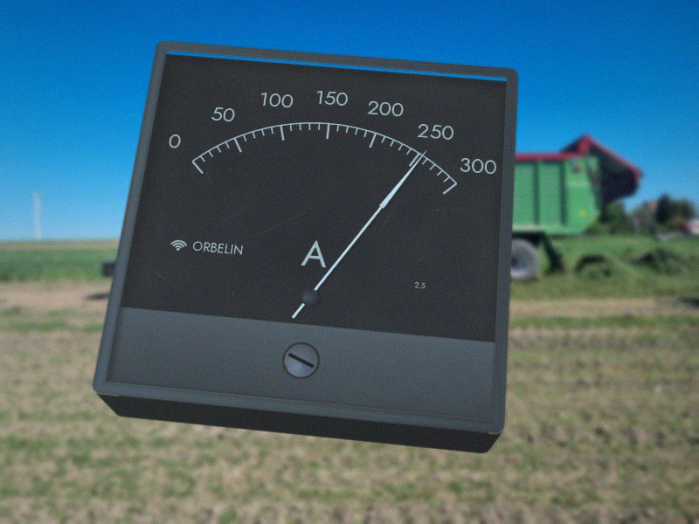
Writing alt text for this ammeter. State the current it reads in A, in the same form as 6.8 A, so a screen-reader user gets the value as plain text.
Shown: 255 A
